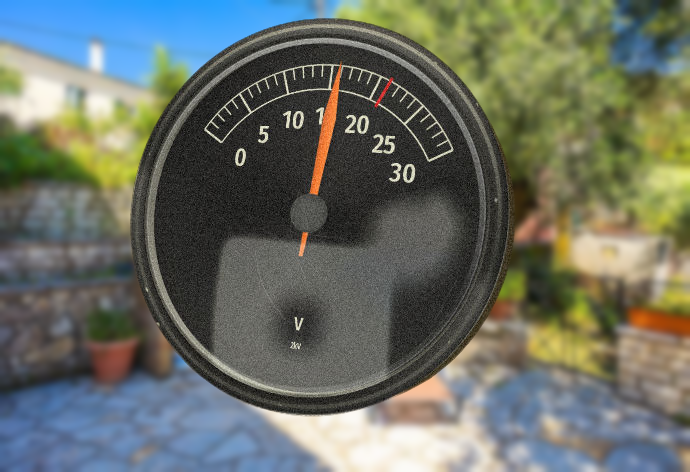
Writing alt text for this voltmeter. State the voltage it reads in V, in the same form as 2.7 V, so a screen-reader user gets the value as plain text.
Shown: 16 V
